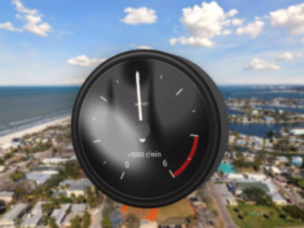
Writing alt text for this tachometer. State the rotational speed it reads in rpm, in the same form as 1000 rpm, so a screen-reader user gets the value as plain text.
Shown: 3000 rpm
